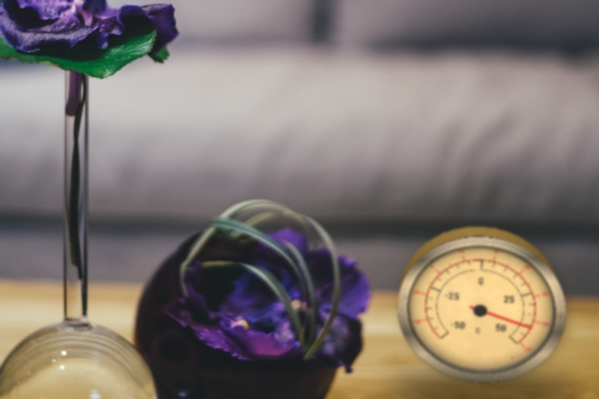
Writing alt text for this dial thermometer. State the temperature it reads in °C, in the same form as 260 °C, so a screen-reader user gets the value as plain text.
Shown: 40 °C
